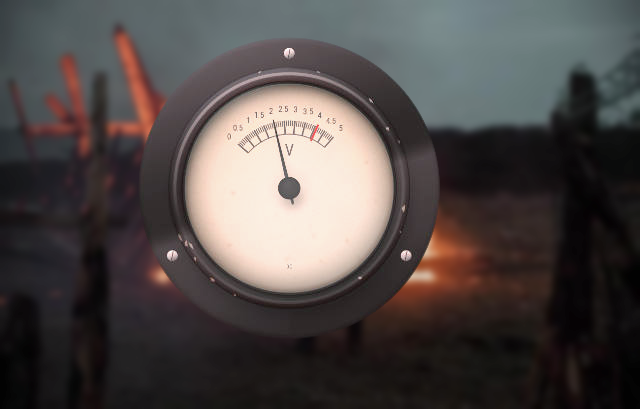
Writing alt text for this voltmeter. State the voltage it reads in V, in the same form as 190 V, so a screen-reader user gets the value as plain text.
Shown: 2 V
